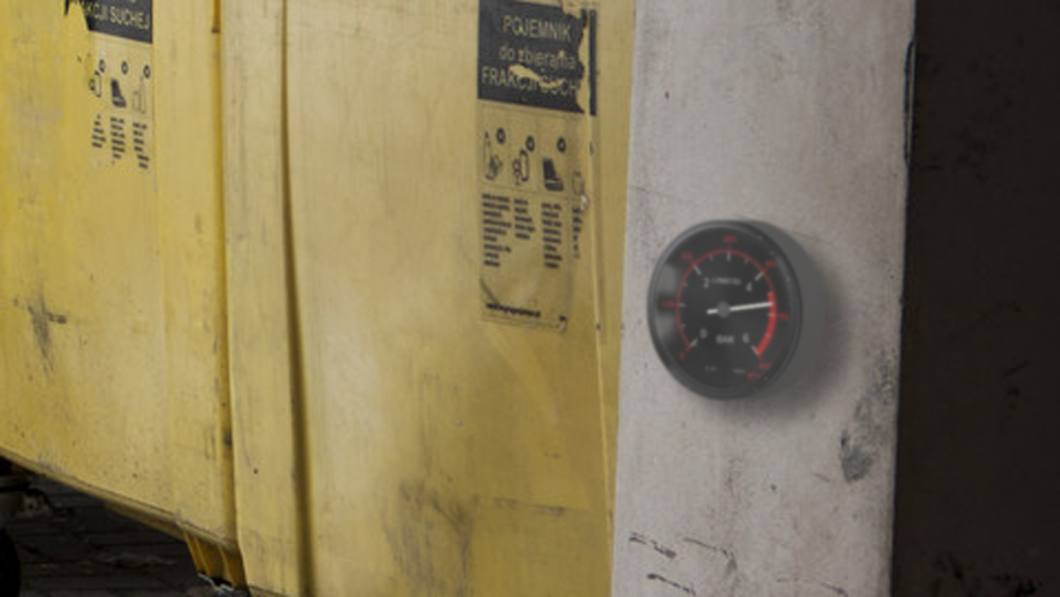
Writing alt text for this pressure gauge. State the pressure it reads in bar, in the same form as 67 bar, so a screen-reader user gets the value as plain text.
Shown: 4.75 bar
